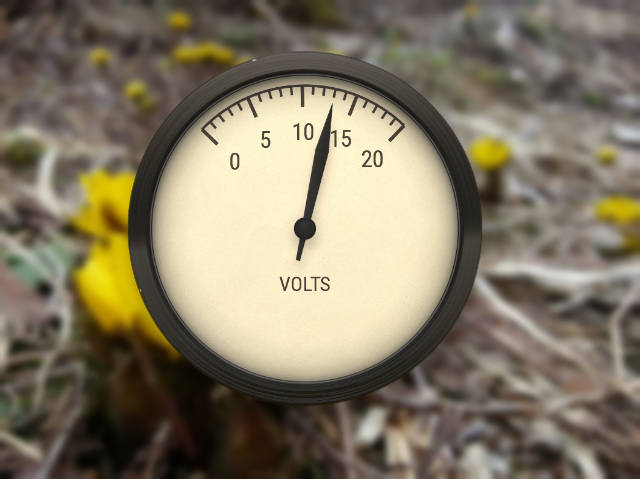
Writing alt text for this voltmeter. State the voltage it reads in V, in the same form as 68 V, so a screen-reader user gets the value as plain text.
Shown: 13 V
